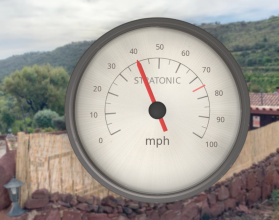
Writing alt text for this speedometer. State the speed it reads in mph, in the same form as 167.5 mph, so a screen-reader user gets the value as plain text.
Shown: 40 mph
